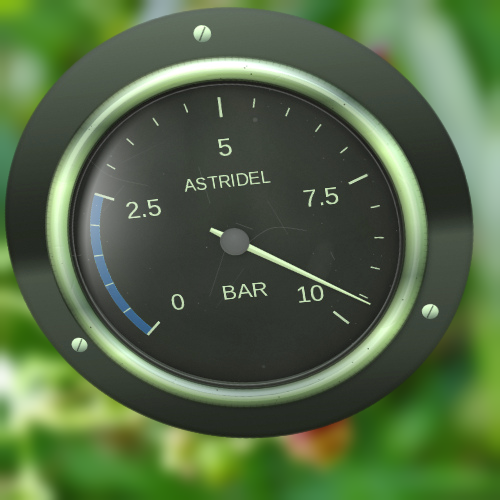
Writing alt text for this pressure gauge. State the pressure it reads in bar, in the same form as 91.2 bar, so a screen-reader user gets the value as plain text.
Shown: 9.5 bar
